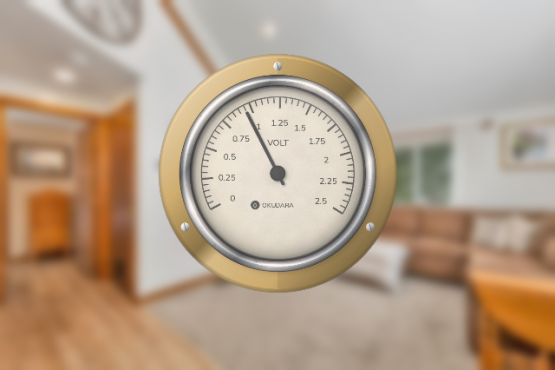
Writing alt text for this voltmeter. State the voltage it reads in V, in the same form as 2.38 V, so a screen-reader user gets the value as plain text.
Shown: 0.95 V
